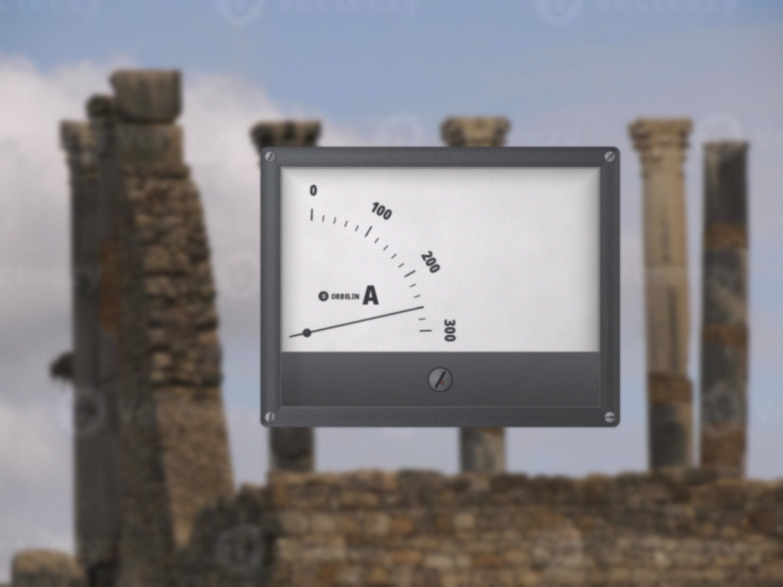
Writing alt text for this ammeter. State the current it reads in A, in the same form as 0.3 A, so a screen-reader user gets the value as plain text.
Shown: 260 A
